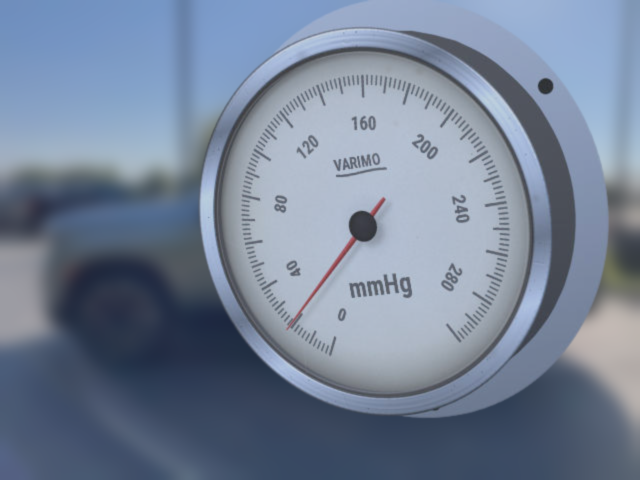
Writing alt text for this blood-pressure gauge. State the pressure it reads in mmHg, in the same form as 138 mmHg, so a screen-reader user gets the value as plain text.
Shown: 20 mmHg
